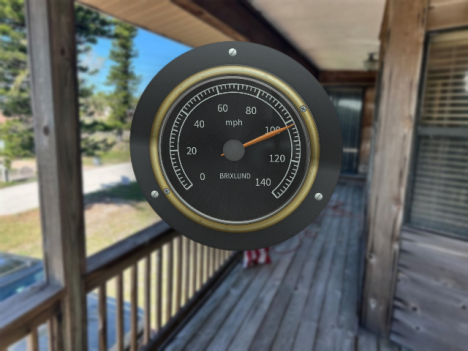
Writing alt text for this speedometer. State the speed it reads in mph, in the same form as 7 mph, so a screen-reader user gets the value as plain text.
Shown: 102 mph
